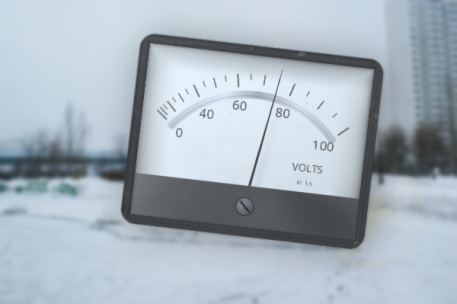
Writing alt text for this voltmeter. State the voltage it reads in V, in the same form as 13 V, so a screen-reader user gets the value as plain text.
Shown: 75 V
